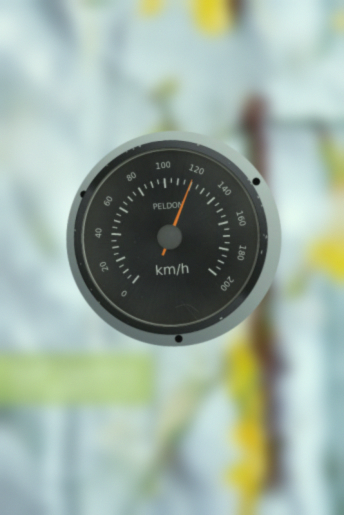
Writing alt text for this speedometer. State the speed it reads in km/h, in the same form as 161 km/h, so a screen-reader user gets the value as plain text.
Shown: 120 km/h
